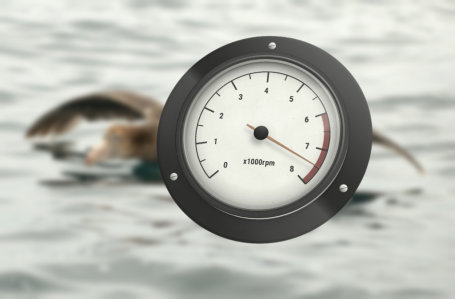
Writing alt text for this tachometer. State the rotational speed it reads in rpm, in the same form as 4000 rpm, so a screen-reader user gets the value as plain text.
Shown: 7500 rpm
